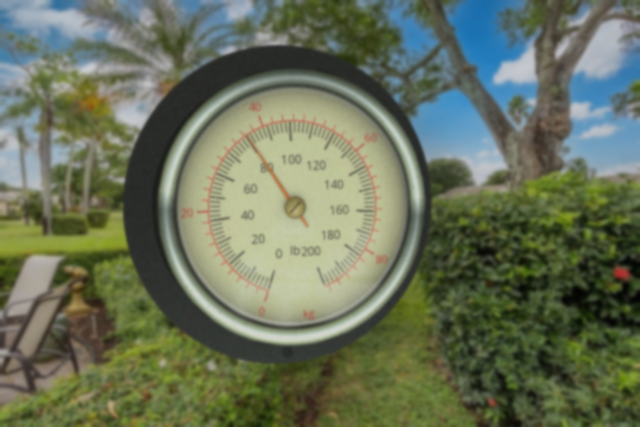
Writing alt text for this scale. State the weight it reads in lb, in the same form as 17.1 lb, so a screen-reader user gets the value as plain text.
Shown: 80 lb
